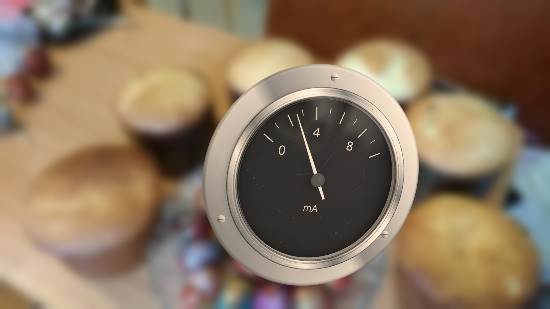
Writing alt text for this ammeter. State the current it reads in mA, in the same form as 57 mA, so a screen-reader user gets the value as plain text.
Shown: 2.5 mA
